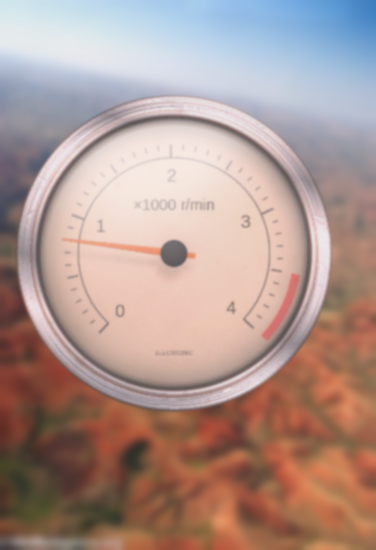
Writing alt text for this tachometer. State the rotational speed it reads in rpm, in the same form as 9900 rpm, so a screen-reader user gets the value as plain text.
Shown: 800 rpm
